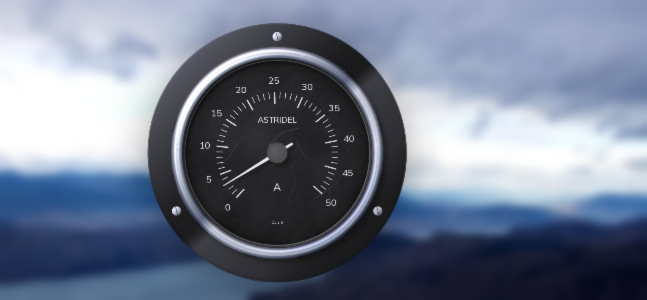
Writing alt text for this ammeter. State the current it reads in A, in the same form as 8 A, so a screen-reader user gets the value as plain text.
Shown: 3 A
